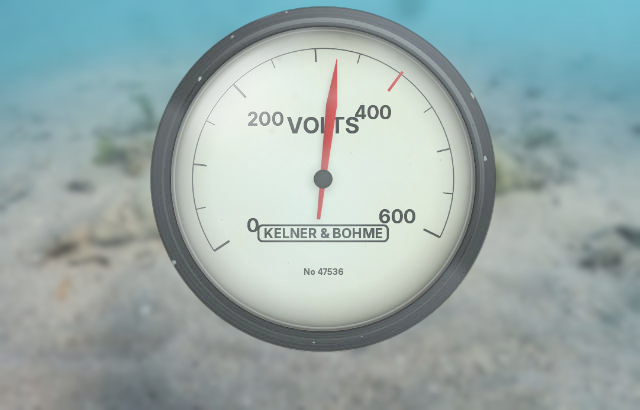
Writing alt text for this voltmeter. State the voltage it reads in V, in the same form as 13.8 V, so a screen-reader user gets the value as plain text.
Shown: 325 V
